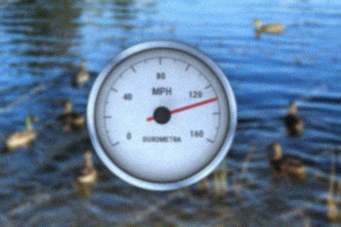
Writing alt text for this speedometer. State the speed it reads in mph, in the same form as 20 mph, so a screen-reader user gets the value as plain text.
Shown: 130 mph
